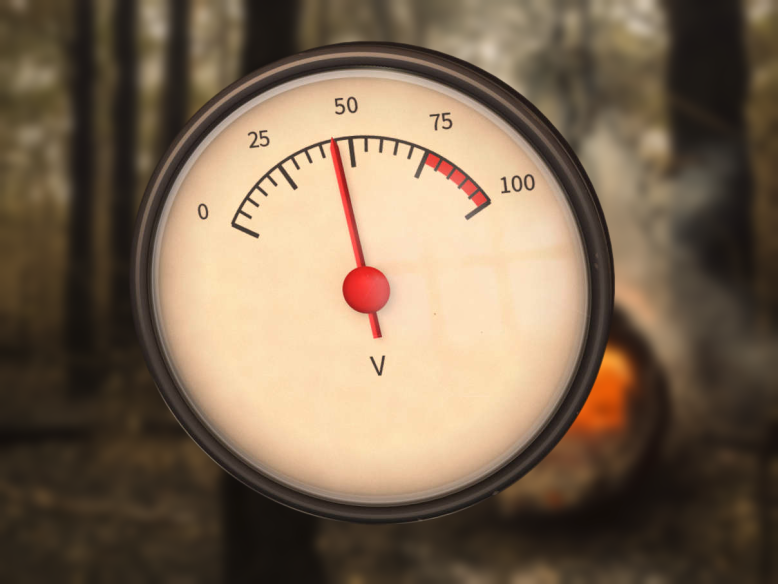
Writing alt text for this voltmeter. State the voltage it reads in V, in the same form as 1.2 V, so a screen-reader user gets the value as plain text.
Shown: 45 V
